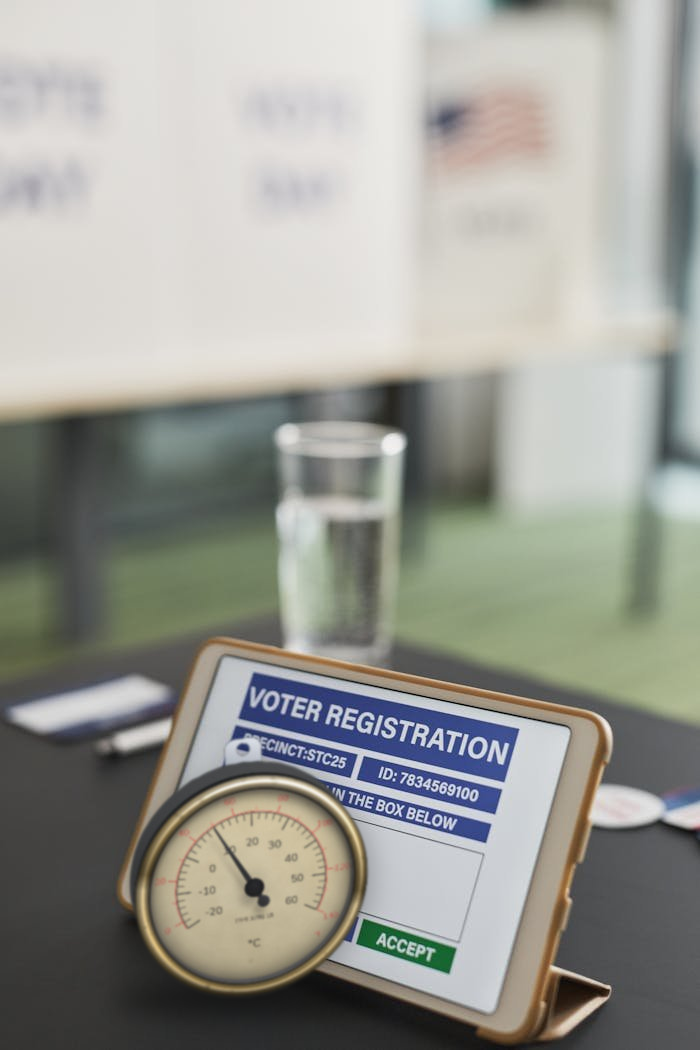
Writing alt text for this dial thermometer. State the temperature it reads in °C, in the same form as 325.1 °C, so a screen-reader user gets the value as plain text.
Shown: 10 °C
